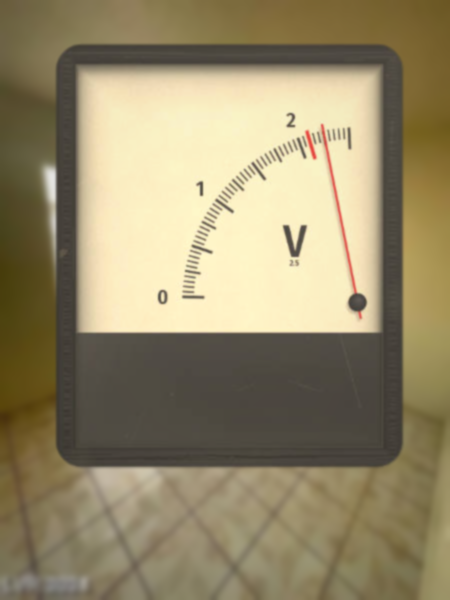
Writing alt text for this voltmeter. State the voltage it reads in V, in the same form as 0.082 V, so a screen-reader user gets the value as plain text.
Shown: 2.25 V
